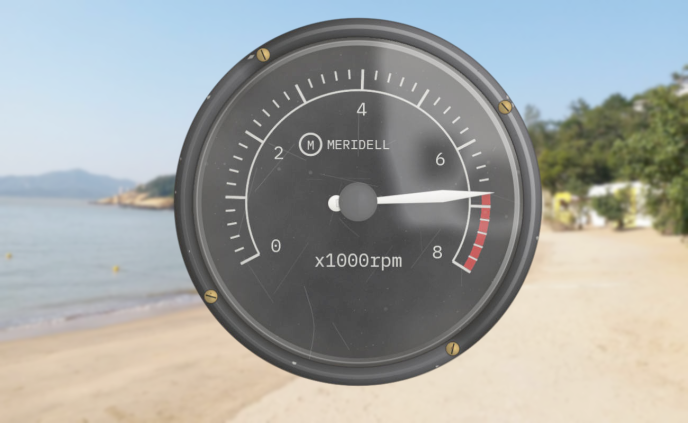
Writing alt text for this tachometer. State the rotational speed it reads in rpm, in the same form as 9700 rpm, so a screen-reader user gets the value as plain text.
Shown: 6800 rpm
